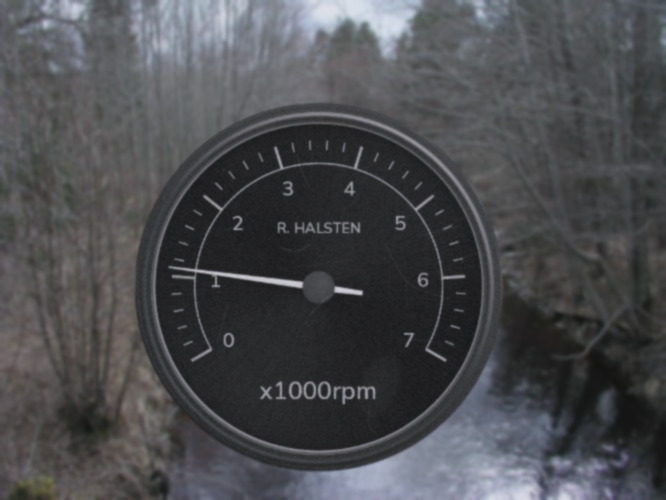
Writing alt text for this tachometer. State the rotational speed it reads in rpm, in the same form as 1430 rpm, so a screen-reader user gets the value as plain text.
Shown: 1100 rpm
